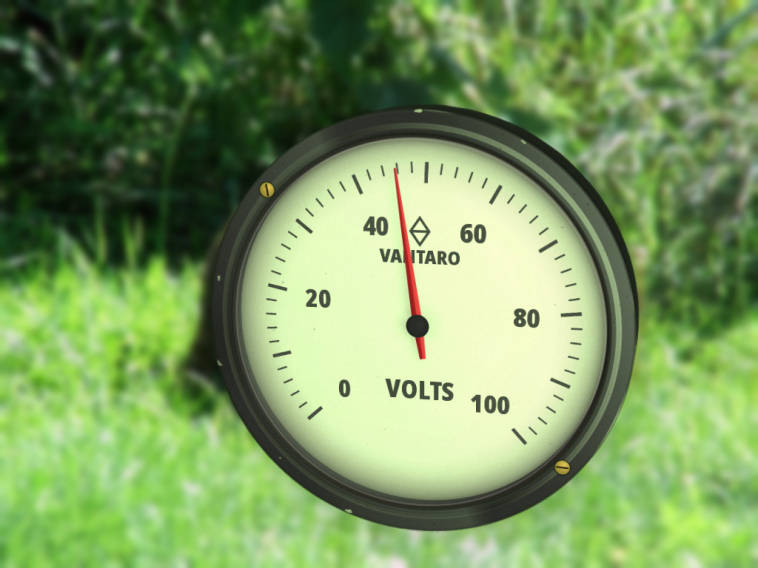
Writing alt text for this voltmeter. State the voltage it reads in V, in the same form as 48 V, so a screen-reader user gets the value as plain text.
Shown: 46 V
